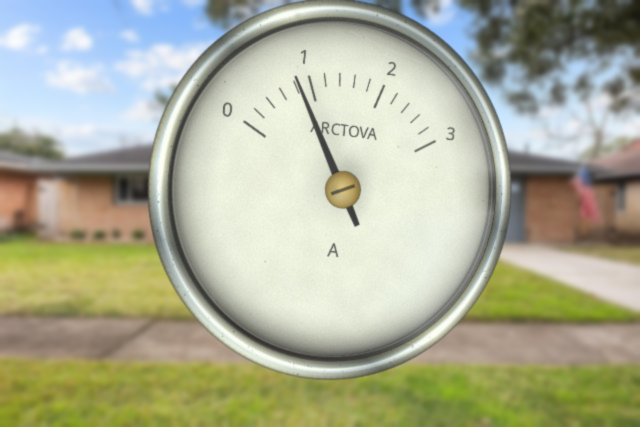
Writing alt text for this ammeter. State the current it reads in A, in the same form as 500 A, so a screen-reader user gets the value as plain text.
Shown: 0.8 A
